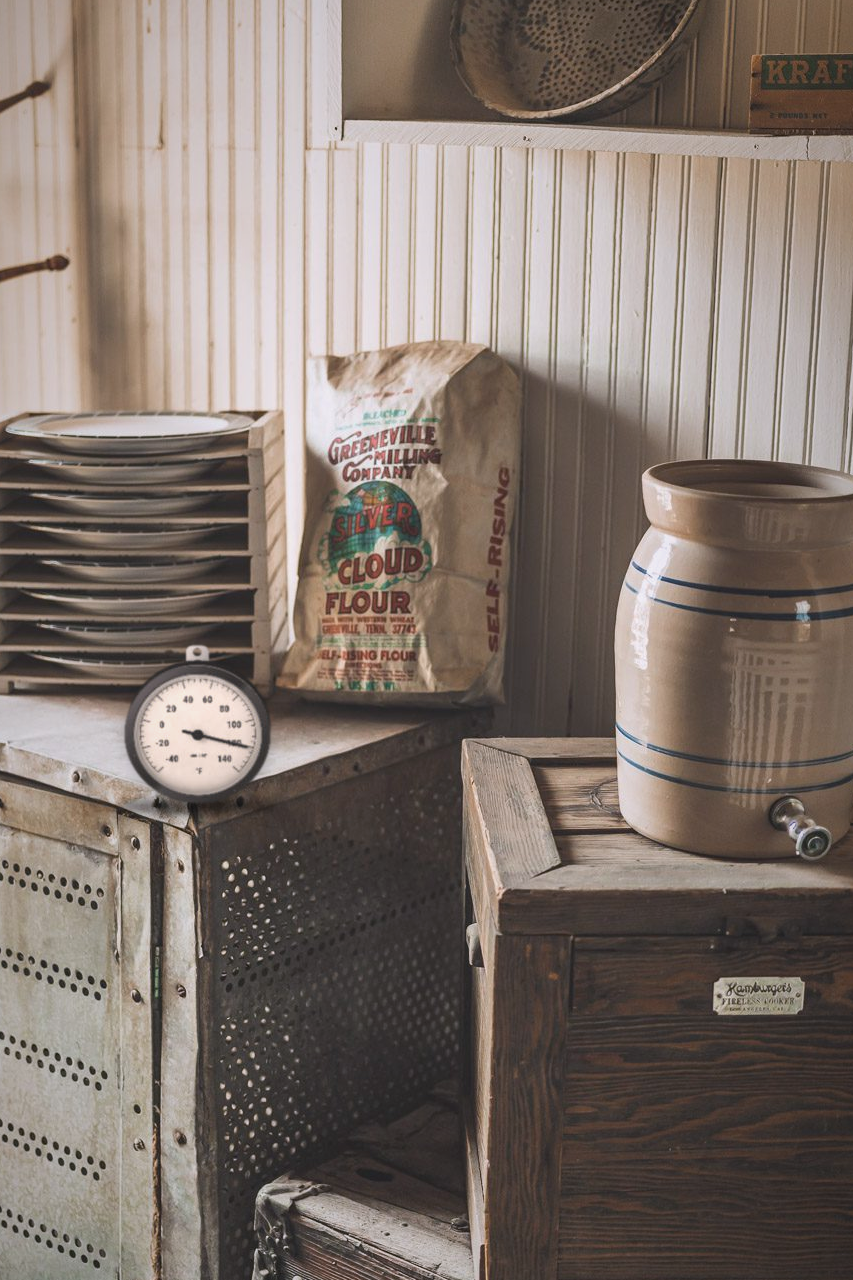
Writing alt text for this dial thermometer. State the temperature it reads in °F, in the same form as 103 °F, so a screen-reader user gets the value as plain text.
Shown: 120 °F
